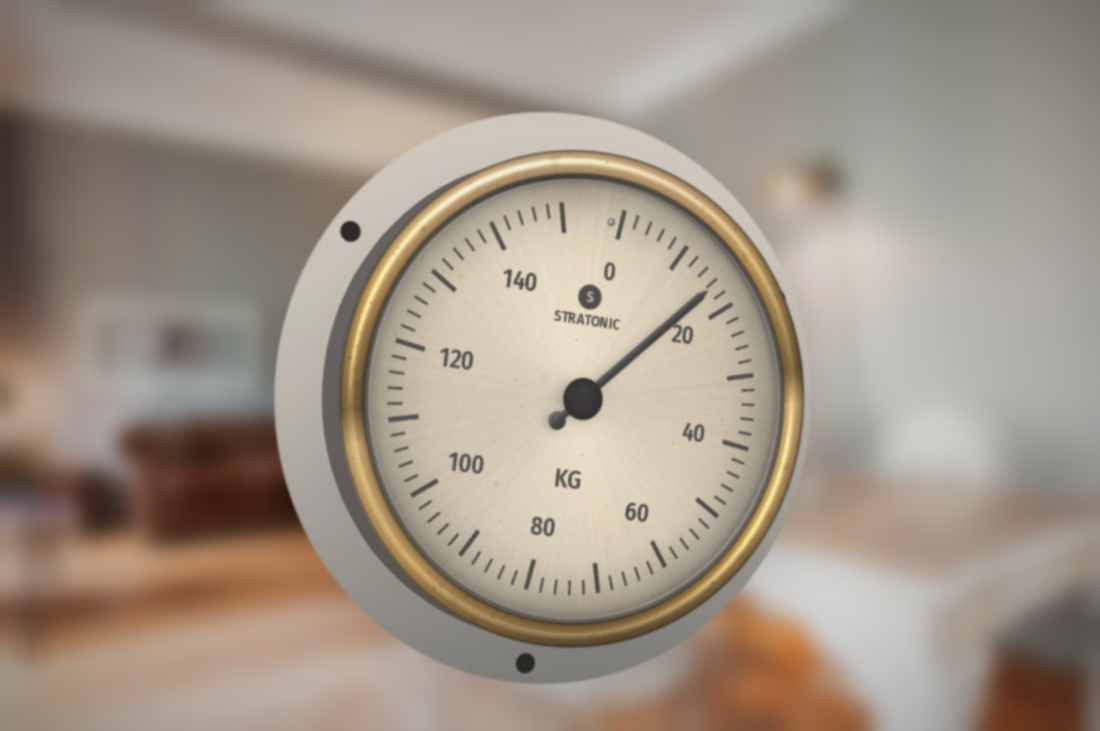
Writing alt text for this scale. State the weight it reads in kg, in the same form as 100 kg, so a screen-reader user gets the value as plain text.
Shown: 16 kg
